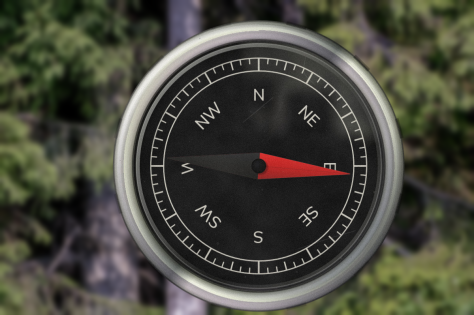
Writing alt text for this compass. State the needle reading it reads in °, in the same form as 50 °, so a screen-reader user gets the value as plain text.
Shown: 95 °
